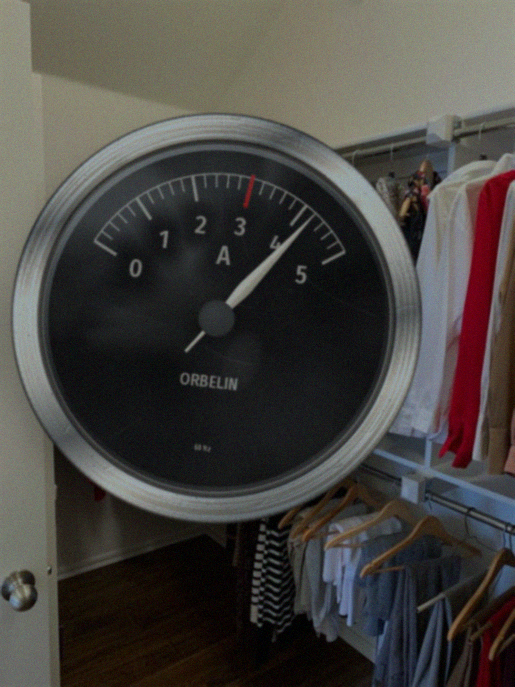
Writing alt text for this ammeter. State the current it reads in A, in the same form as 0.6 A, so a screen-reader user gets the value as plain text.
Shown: 4.2 A
